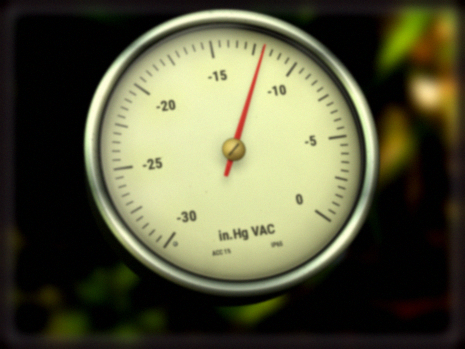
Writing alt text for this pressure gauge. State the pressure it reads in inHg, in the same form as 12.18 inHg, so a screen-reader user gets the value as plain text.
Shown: -12 inHg
